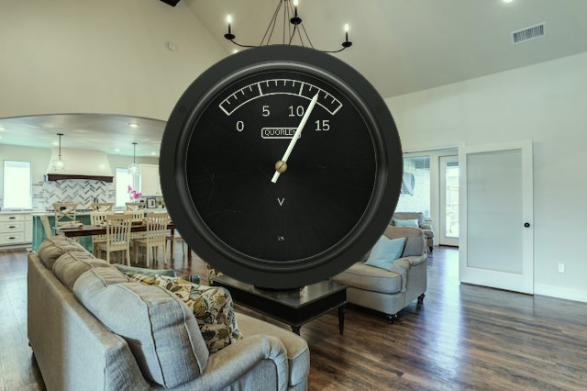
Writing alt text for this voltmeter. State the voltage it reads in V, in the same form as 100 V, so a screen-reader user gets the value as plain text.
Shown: 12 V
